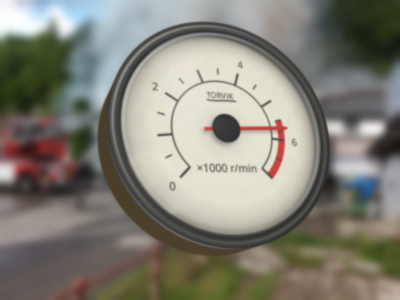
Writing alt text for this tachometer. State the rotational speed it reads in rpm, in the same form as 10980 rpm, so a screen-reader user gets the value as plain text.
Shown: 5750 rpm
